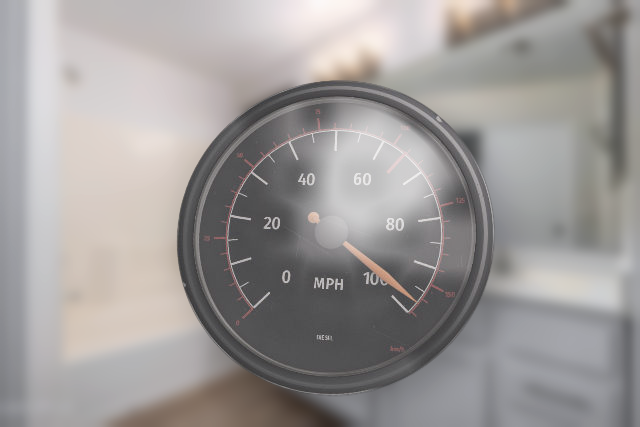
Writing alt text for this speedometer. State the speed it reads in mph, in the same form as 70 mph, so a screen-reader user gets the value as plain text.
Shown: 97.5 mph
